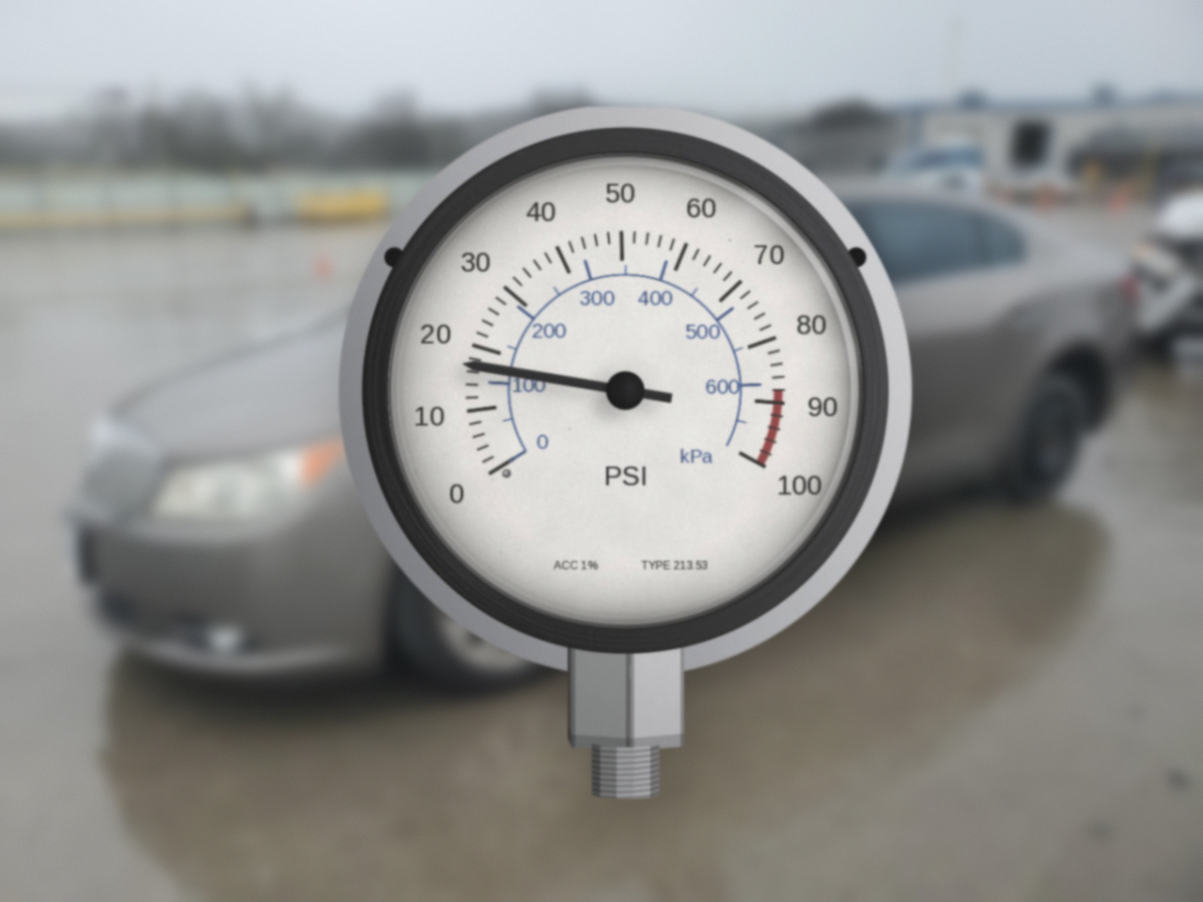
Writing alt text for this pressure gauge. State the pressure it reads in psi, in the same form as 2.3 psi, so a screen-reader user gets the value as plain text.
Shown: 17 psi
